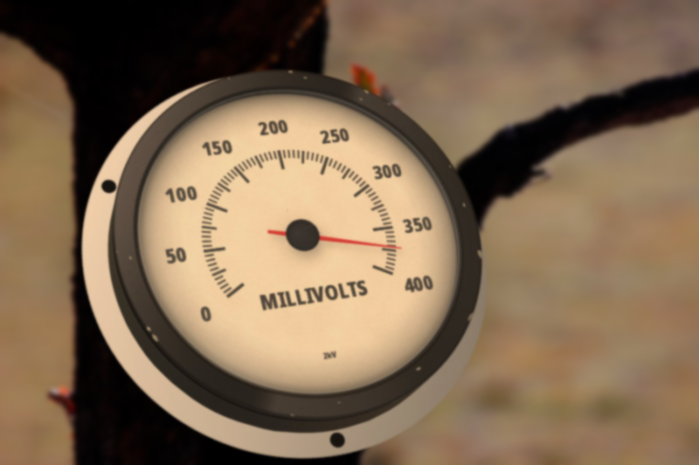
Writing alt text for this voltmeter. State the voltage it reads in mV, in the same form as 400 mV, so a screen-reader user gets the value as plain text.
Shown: 375 mV
